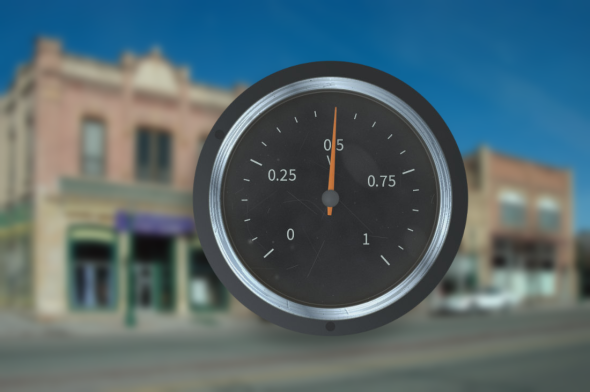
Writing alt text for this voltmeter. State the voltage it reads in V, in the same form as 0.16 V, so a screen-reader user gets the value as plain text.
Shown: 0.5 V
